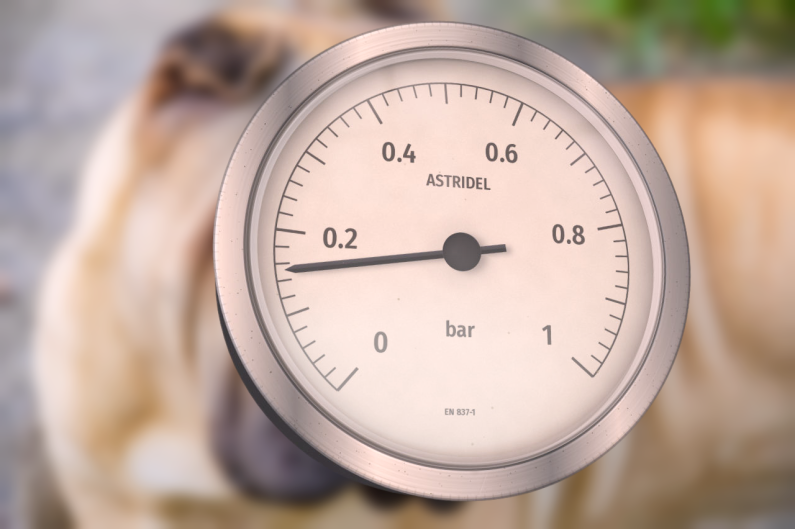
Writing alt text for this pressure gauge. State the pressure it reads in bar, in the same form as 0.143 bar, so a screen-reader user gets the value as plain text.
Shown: 0.15 bar
